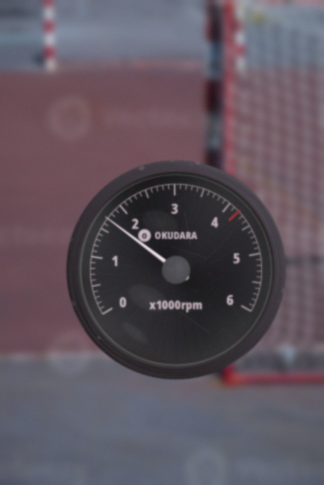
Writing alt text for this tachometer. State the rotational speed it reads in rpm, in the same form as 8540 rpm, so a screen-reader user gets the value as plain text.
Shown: 1700 rpm
